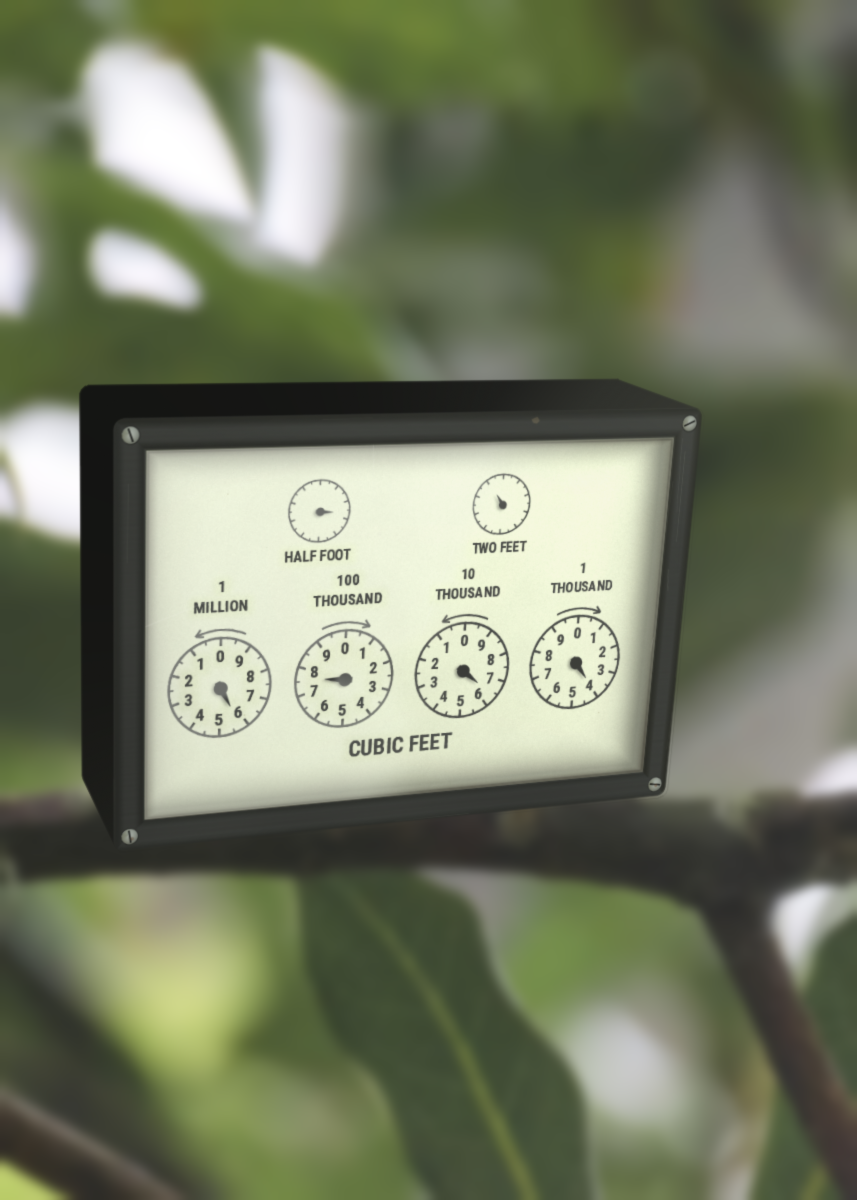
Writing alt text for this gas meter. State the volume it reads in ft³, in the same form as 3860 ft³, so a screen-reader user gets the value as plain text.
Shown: 576400 ft³
